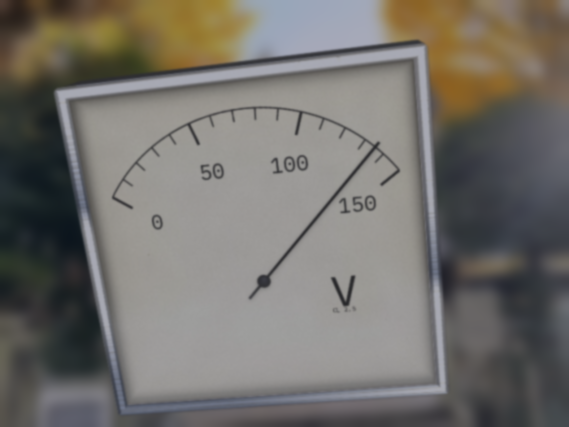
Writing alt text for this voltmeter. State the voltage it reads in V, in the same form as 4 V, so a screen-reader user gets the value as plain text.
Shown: 135 V
